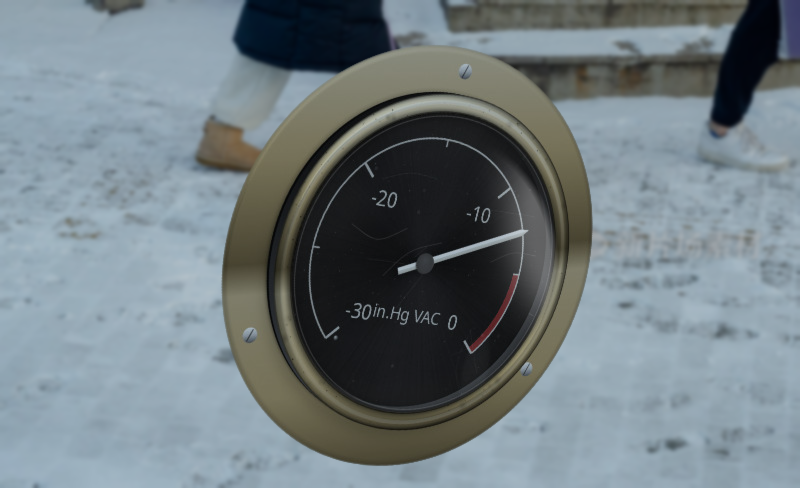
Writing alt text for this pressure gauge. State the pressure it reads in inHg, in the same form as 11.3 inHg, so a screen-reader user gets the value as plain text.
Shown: -7.5 inHg
